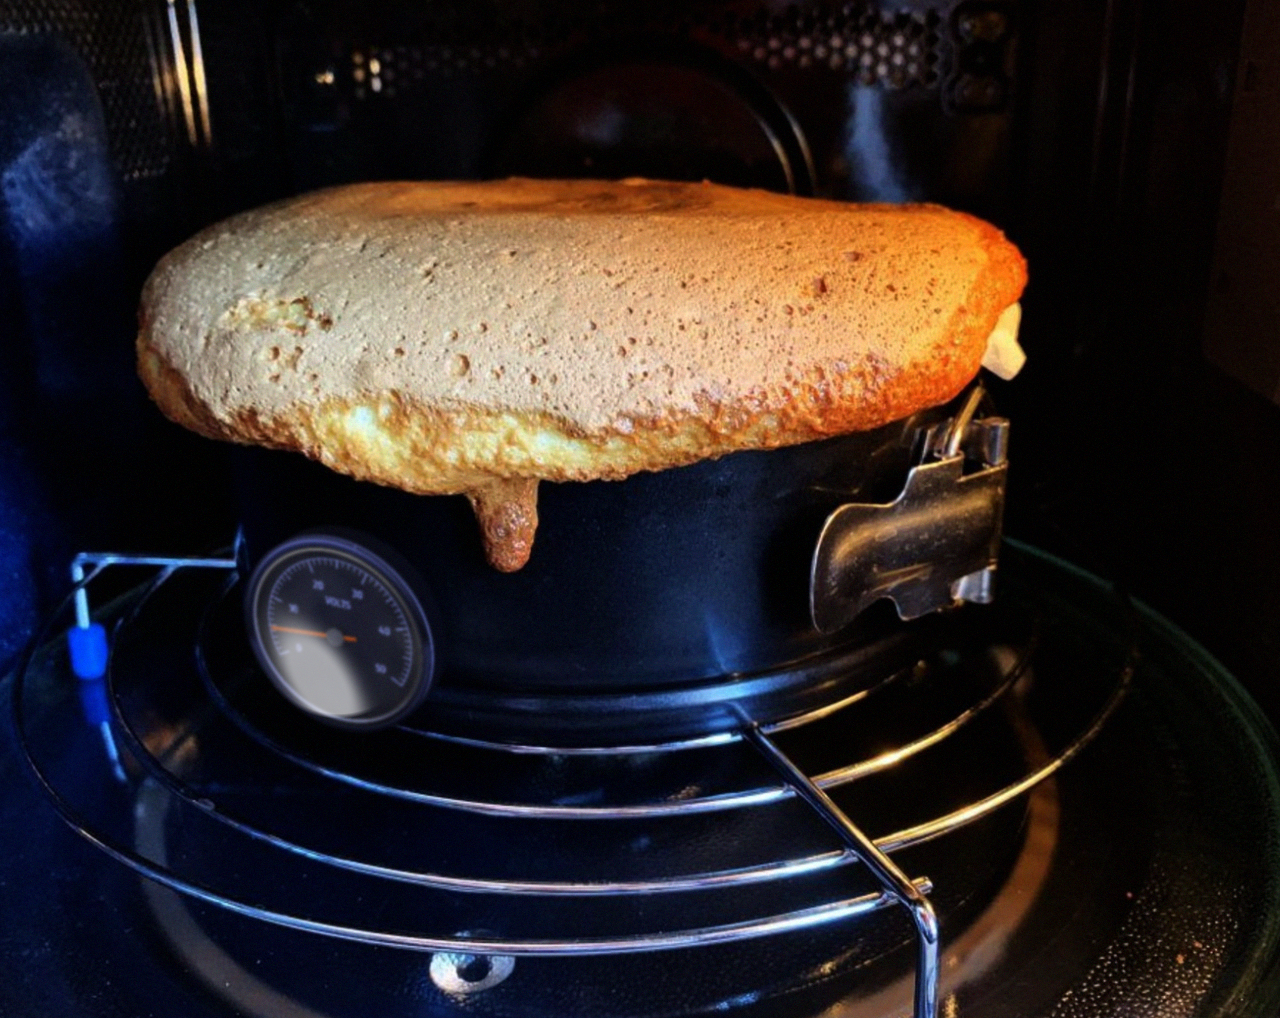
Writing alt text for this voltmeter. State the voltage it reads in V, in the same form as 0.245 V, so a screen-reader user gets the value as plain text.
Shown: 5 V
